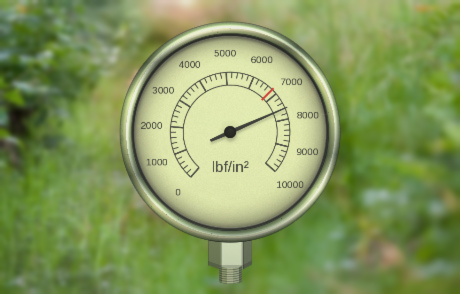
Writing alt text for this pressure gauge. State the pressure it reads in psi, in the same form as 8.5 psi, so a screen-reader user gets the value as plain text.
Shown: 7600 psi
